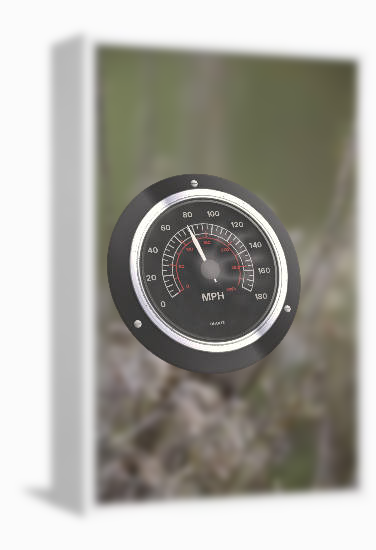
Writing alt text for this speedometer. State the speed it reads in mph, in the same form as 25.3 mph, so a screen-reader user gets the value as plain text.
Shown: 75 mph
